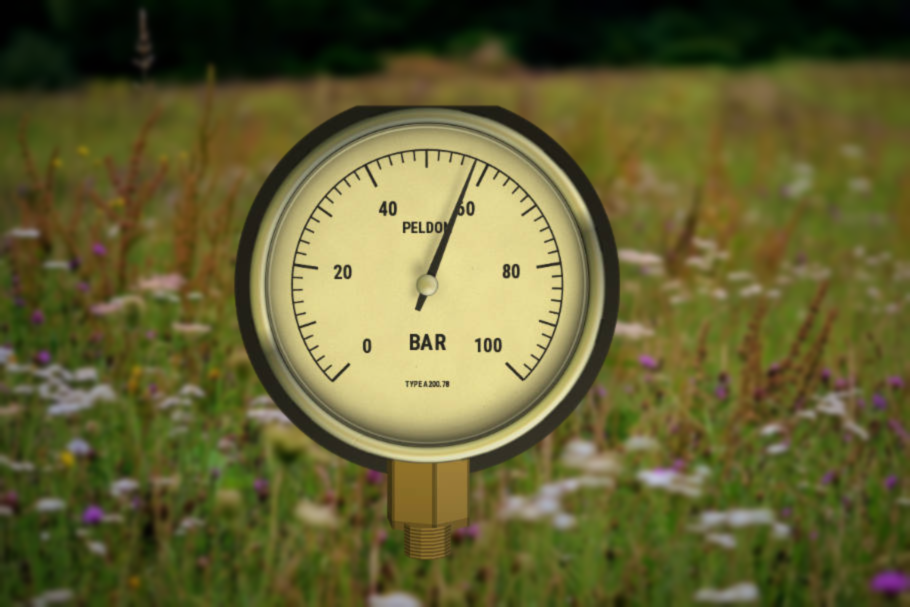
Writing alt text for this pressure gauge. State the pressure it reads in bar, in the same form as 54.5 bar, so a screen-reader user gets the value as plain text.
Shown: 58 bar
